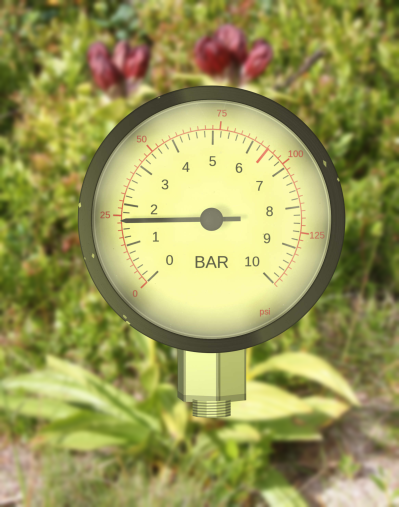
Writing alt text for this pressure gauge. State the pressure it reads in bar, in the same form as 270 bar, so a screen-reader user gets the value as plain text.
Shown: 1.6 bar
